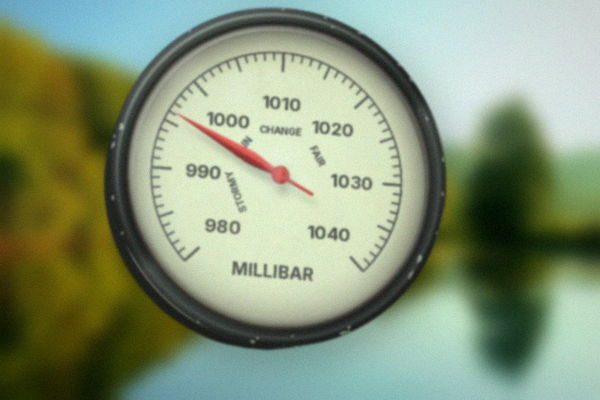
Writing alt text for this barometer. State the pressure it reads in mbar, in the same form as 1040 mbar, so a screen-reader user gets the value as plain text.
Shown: 996 mbar
